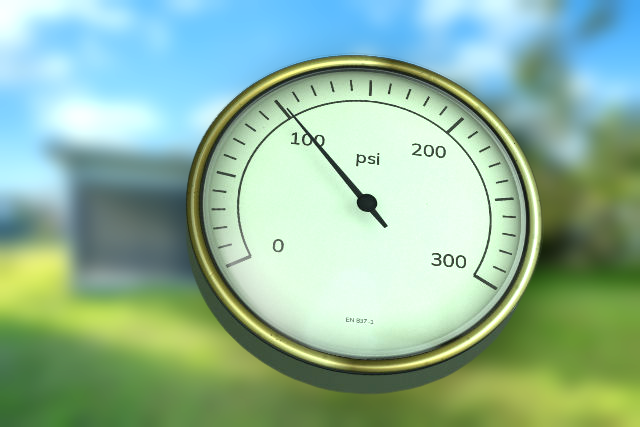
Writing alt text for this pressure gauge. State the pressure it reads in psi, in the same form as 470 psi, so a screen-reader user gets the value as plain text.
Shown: 100 psi
